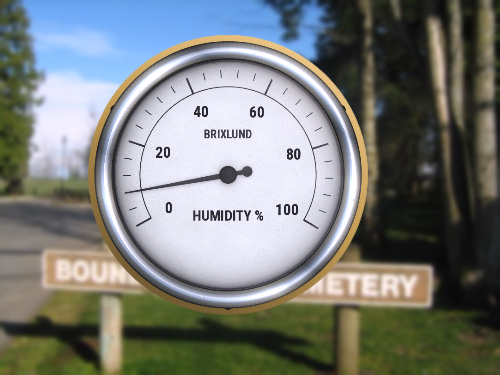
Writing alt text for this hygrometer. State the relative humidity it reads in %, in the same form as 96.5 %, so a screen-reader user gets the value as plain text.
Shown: 8 %
